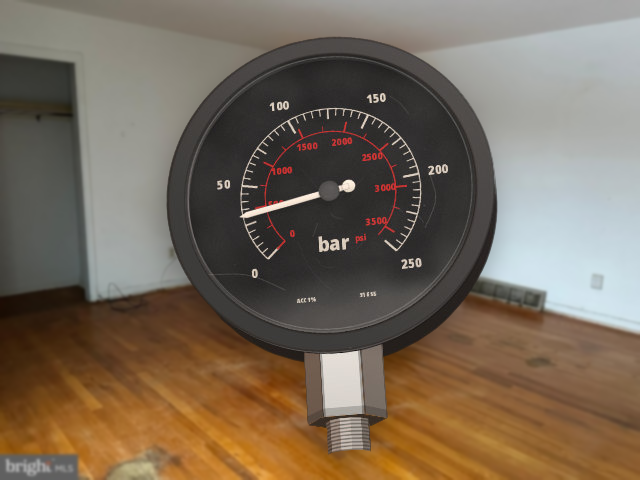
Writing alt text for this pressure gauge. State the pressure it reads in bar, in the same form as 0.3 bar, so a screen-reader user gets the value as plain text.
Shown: 30 bar
